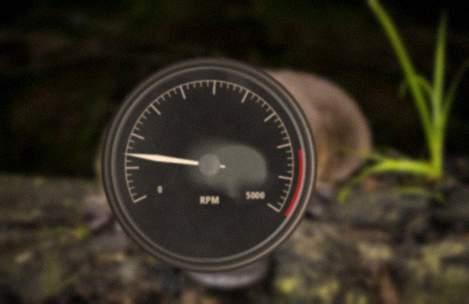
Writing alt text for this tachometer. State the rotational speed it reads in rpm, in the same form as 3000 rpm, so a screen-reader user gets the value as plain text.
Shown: 700 rpm
